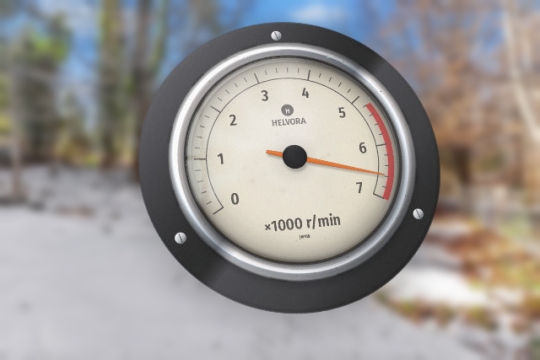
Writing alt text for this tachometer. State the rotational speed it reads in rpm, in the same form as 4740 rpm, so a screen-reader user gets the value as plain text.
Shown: 6600 rpm
